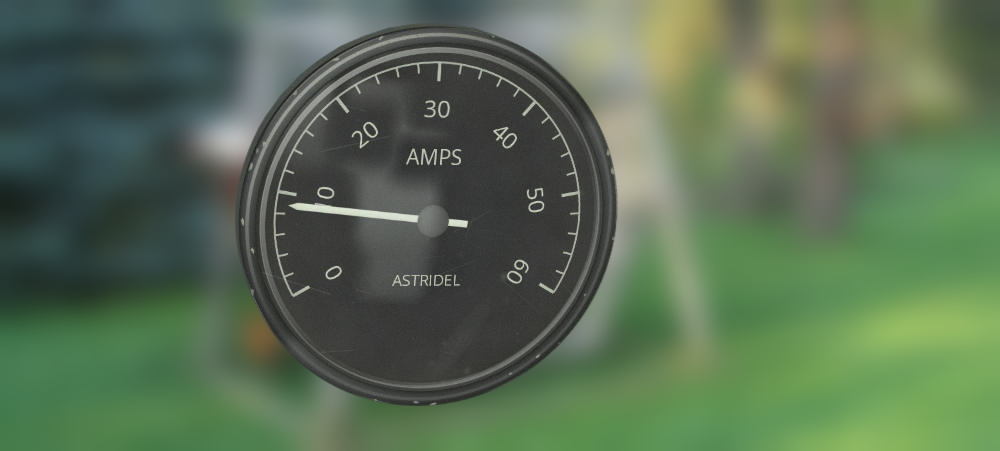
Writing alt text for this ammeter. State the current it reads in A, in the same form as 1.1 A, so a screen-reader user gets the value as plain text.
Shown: 9 A
